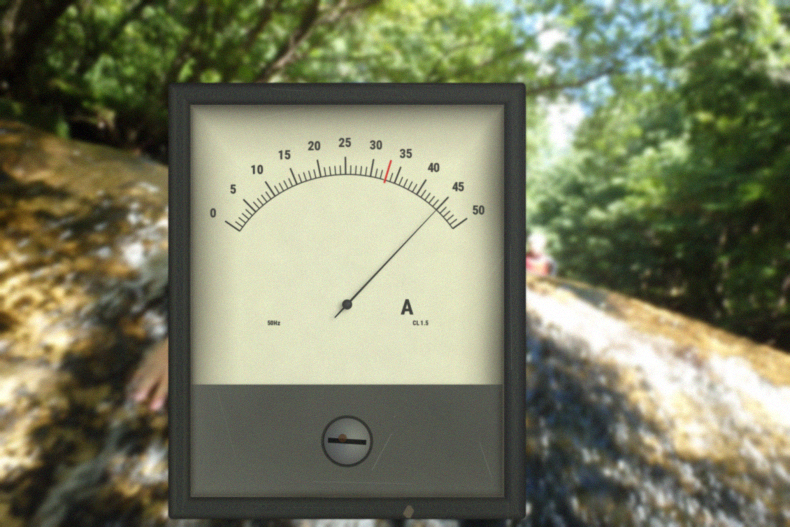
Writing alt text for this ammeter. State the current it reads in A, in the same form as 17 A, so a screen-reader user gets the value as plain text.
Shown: 45 A
